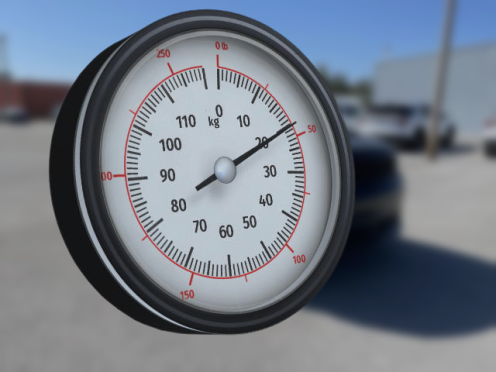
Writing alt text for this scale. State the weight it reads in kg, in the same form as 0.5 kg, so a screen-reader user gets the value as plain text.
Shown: 20 kg
